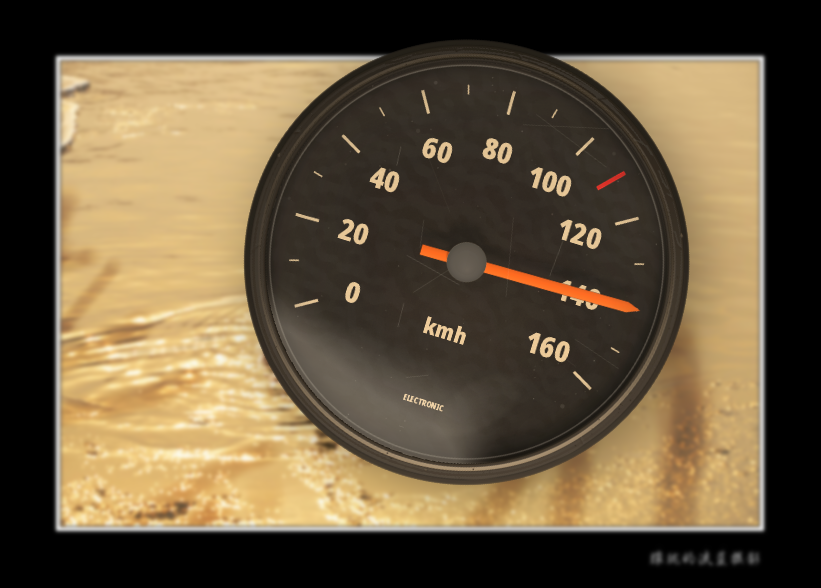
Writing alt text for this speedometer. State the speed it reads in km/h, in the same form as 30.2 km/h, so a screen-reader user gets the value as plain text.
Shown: 140 km/h
